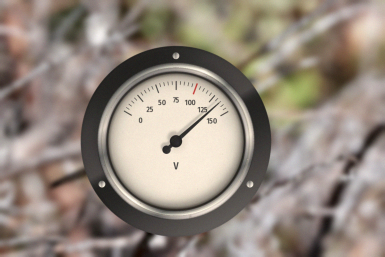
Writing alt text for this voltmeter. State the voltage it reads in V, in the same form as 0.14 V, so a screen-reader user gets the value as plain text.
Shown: 135 V
